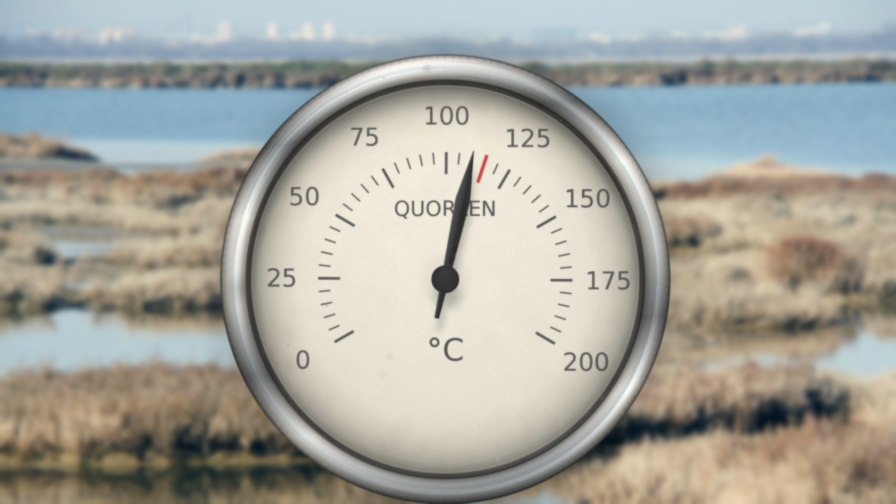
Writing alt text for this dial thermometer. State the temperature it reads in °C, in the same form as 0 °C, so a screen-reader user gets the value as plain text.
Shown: 110 °C
